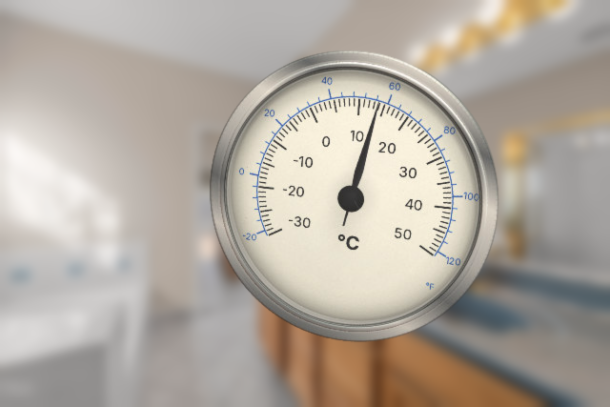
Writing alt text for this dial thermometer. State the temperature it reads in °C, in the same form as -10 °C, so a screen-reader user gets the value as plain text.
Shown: 14 °C
